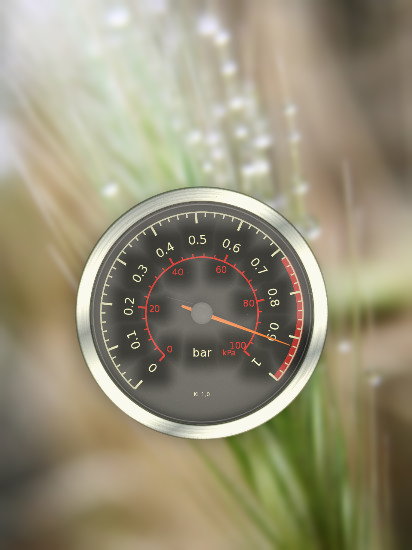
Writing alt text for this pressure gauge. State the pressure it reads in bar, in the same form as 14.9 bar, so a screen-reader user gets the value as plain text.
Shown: 0.92 bar
